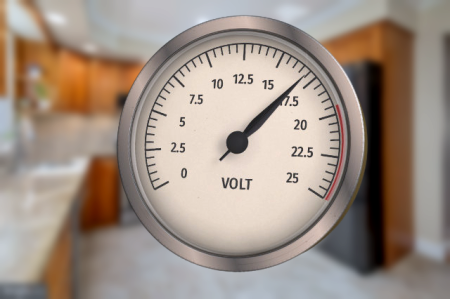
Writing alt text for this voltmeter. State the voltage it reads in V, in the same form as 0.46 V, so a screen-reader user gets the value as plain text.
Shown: 17 V
